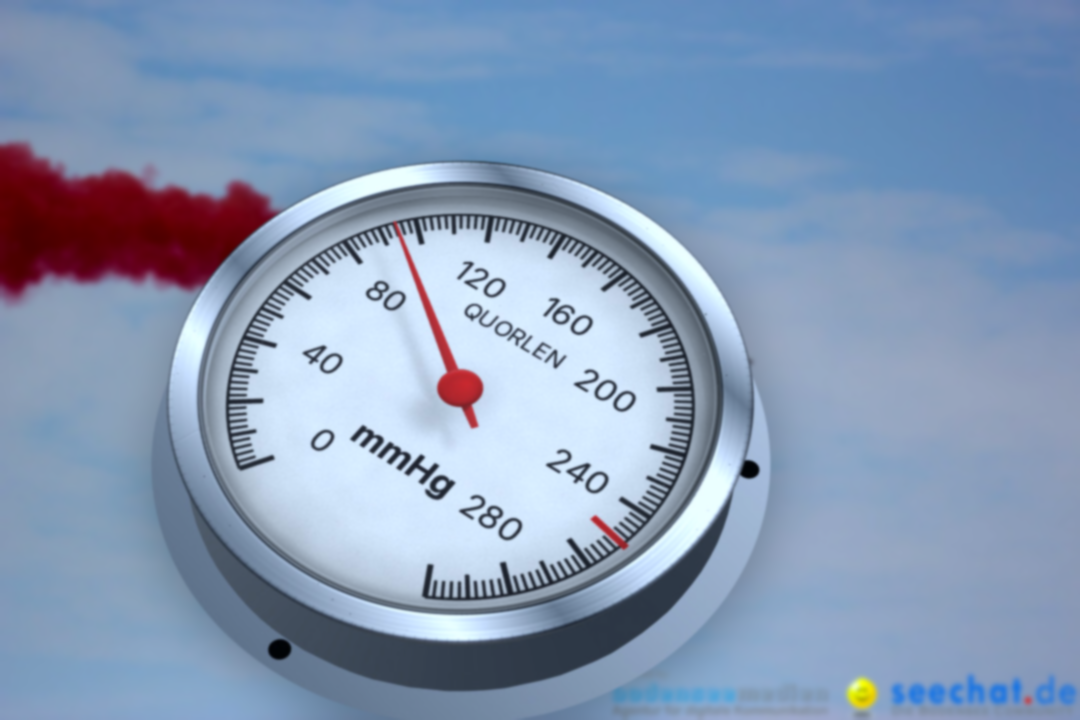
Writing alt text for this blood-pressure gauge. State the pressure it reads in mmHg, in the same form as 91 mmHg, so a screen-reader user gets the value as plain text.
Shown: 94 mmHg
